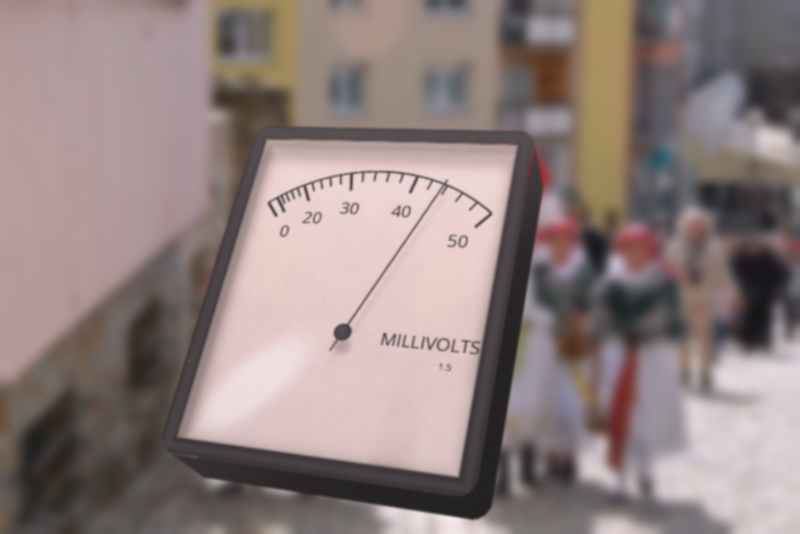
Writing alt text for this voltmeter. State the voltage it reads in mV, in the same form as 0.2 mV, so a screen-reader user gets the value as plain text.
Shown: 44 mV
